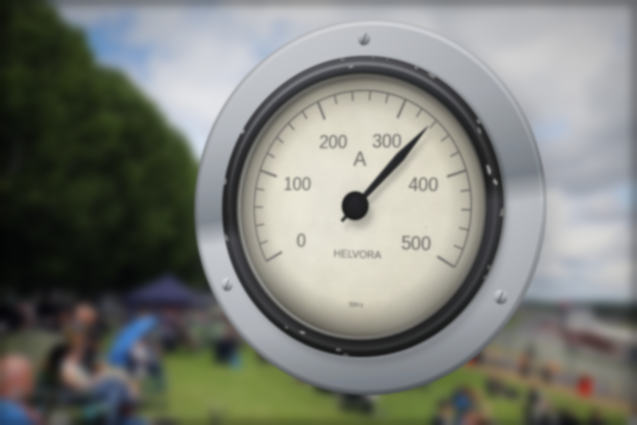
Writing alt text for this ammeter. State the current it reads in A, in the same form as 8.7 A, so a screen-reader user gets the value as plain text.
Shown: 340 A
